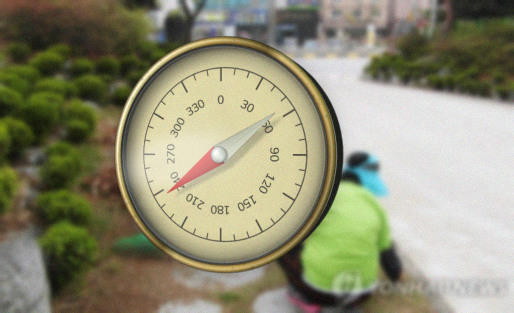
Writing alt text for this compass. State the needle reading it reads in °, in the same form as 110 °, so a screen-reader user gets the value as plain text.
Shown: 235 °
